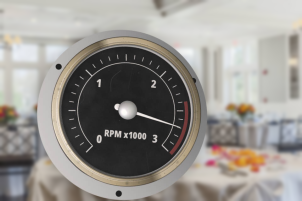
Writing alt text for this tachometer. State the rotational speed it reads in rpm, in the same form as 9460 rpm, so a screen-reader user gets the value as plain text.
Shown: 2700 rpm
